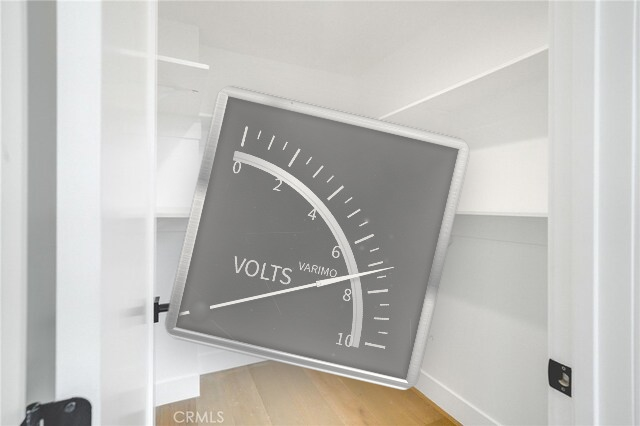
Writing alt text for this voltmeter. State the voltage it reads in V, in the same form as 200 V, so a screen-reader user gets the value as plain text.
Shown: 7.25 V
